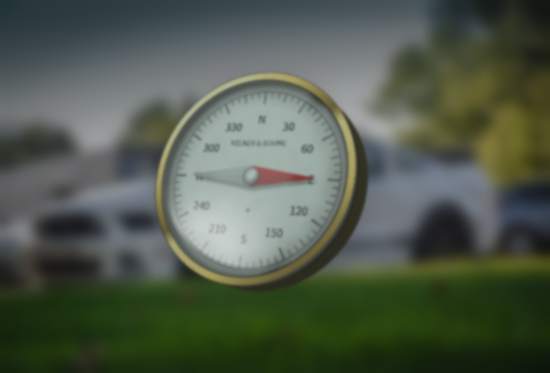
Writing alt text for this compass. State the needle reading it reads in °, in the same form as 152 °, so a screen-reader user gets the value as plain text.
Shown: 90 °
